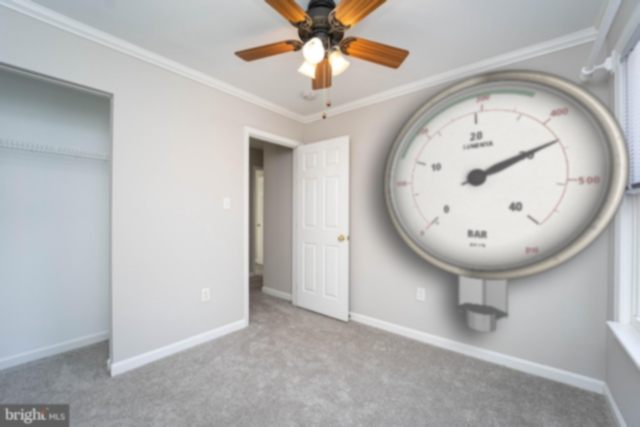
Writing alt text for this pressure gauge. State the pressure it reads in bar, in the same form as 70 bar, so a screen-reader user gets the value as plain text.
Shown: 30 bar
